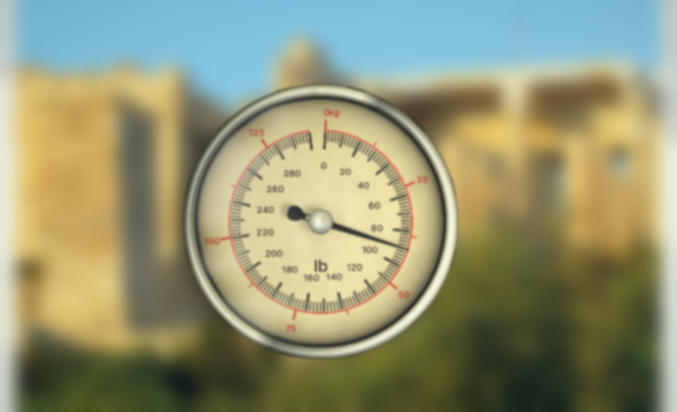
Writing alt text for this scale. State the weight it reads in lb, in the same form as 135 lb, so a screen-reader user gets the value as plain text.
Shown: 90 lb
